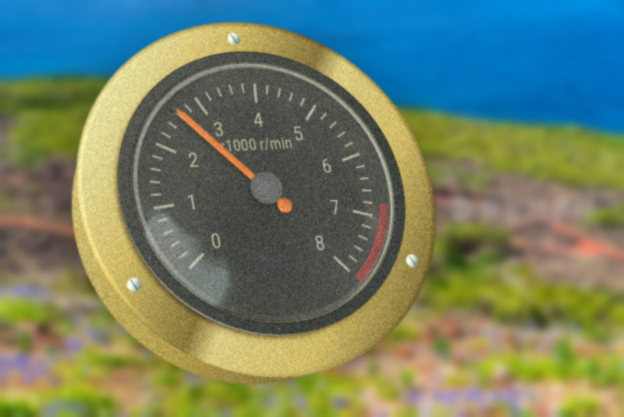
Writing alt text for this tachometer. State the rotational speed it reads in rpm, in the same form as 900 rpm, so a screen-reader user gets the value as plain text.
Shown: 2600 rpm
